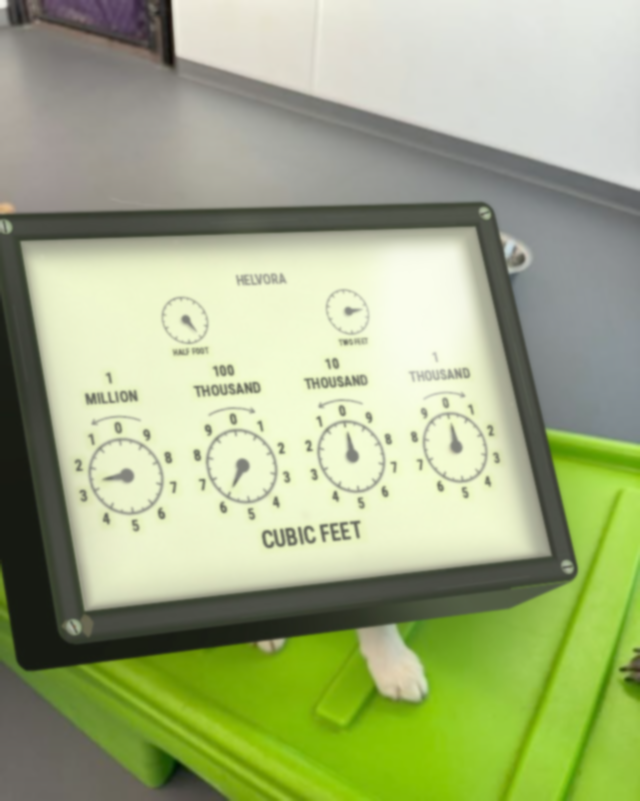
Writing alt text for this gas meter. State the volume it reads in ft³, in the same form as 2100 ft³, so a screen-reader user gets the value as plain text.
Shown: 260000 ft³
